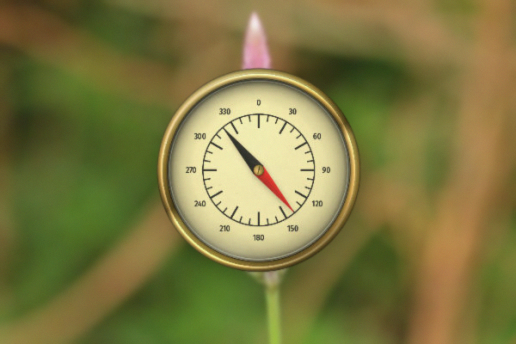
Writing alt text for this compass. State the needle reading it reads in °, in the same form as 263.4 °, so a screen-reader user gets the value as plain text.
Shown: 140 °
